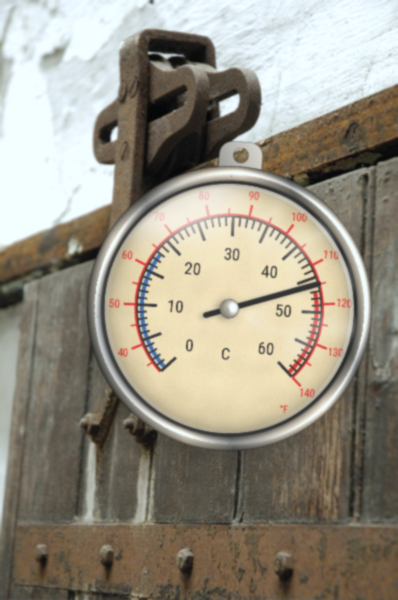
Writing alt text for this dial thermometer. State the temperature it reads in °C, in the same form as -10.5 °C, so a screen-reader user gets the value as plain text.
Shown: 46 °C
